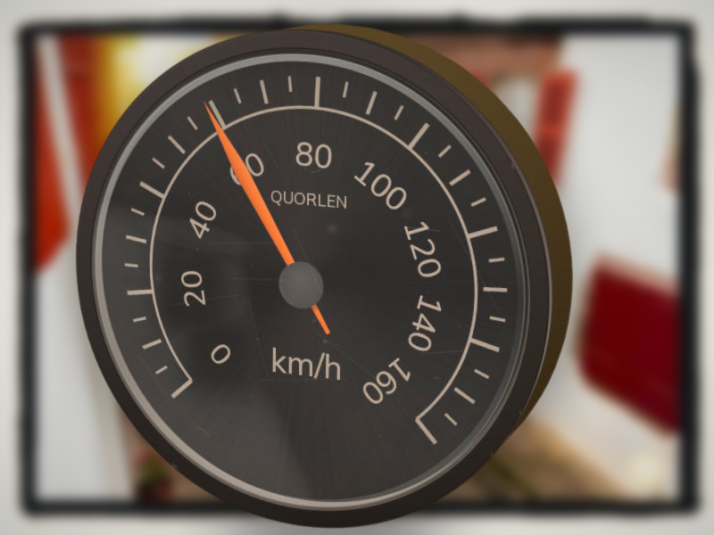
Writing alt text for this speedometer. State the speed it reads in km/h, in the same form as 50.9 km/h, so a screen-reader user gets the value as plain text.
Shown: 60 km/h
